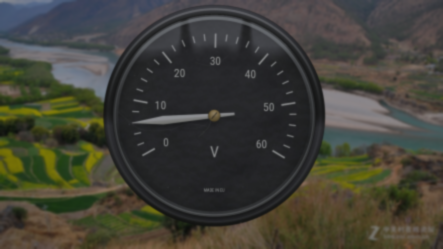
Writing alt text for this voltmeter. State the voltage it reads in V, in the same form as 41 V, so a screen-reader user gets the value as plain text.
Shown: 6 V
